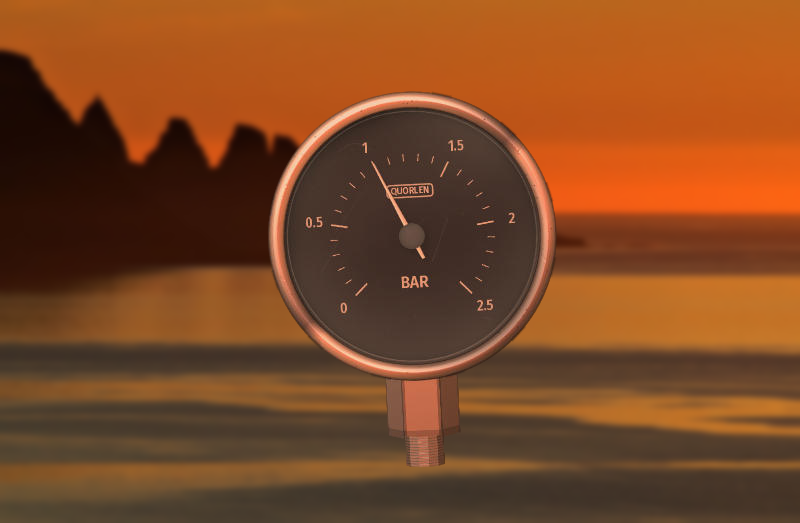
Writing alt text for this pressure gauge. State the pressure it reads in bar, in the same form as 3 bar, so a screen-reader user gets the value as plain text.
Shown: 1 bar
